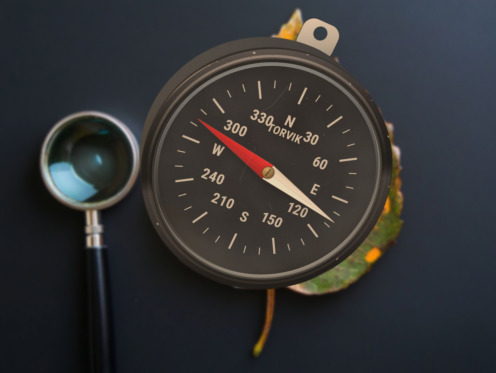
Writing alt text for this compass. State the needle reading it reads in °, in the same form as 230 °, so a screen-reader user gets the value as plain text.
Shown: 285 °
